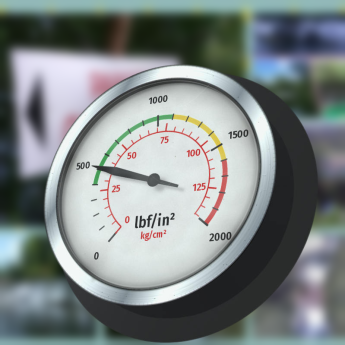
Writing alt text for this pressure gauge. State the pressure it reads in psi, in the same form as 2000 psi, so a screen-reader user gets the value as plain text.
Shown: 500 psi
